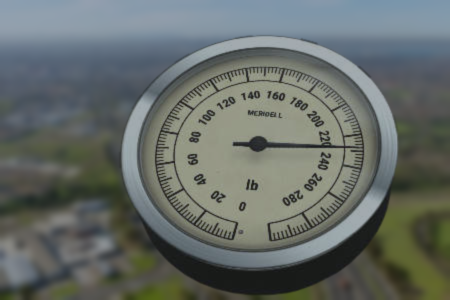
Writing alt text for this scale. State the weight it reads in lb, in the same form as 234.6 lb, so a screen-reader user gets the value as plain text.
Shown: 230 lb
